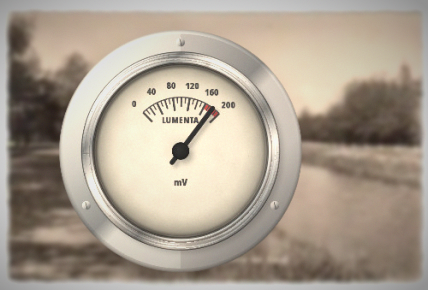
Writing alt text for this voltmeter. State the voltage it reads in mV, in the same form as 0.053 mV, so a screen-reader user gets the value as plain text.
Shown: 180 mV
